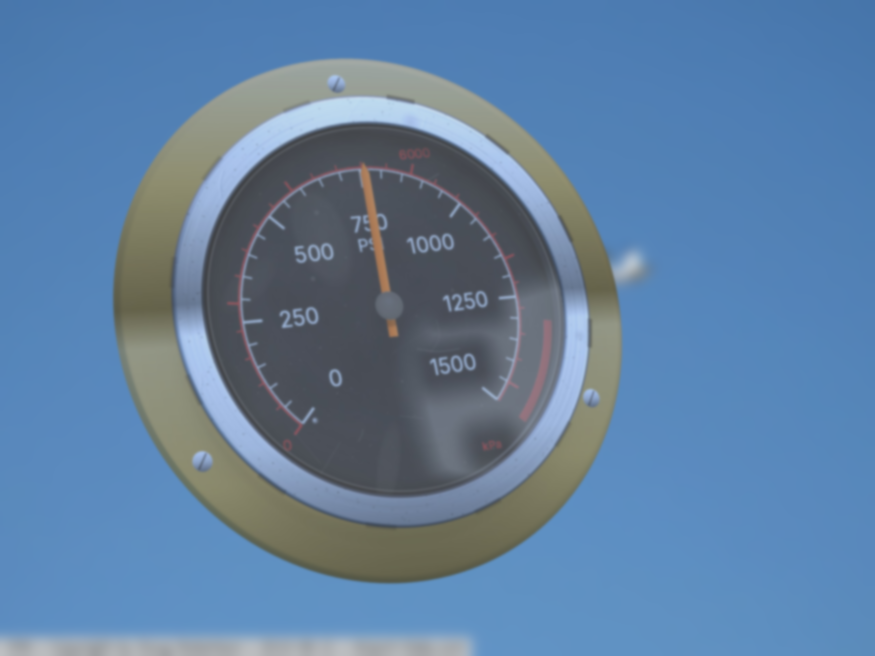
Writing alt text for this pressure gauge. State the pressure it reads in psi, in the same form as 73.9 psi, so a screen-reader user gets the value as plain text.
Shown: 750 psi
